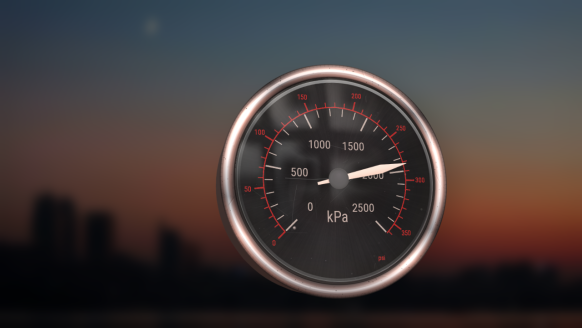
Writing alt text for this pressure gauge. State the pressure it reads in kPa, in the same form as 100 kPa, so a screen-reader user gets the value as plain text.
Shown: 1950 kPa
